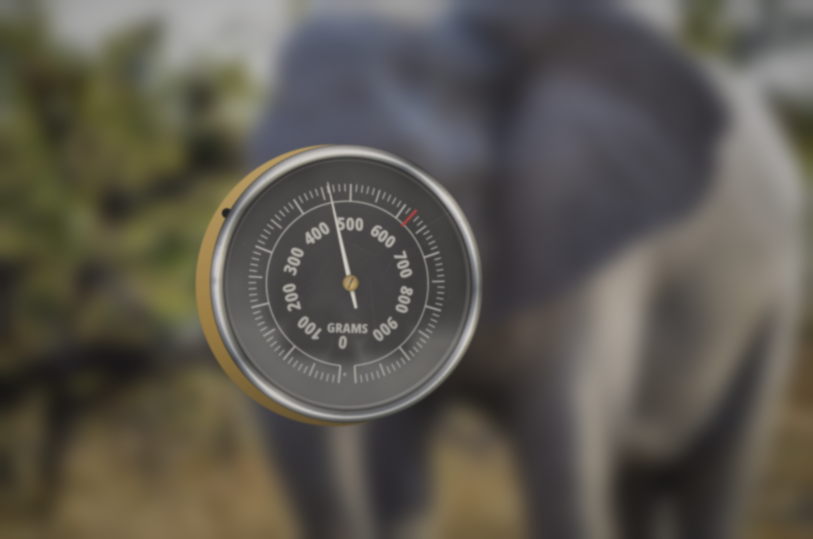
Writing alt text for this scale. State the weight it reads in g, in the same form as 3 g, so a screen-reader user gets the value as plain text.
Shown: 460 g
